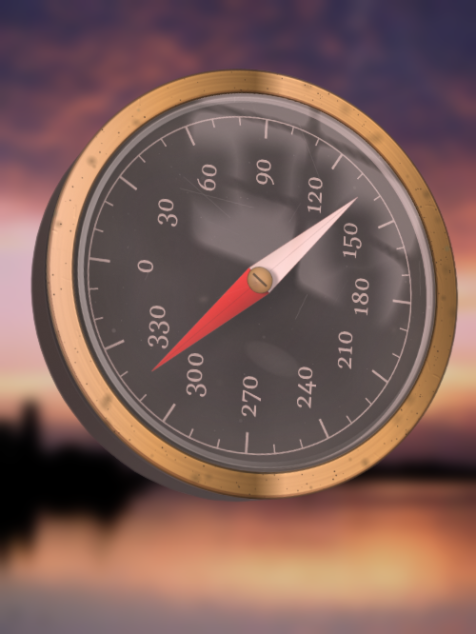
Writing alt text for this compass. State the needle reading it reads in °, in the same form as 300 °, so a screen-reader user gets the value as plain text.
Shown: 315 °
